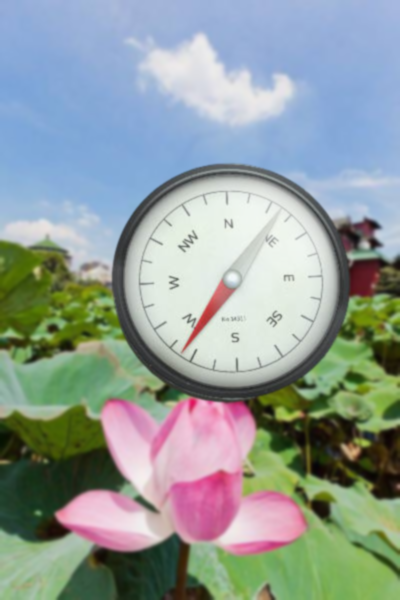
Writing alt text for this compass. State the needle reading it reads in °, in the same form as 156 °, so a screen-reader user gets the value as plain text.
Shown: 217.5 °
